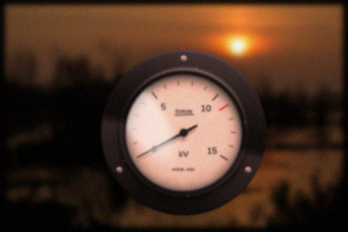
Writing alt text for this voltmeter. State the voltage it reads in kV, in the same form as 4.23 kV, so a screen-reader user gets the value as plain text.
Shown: 0 kV
